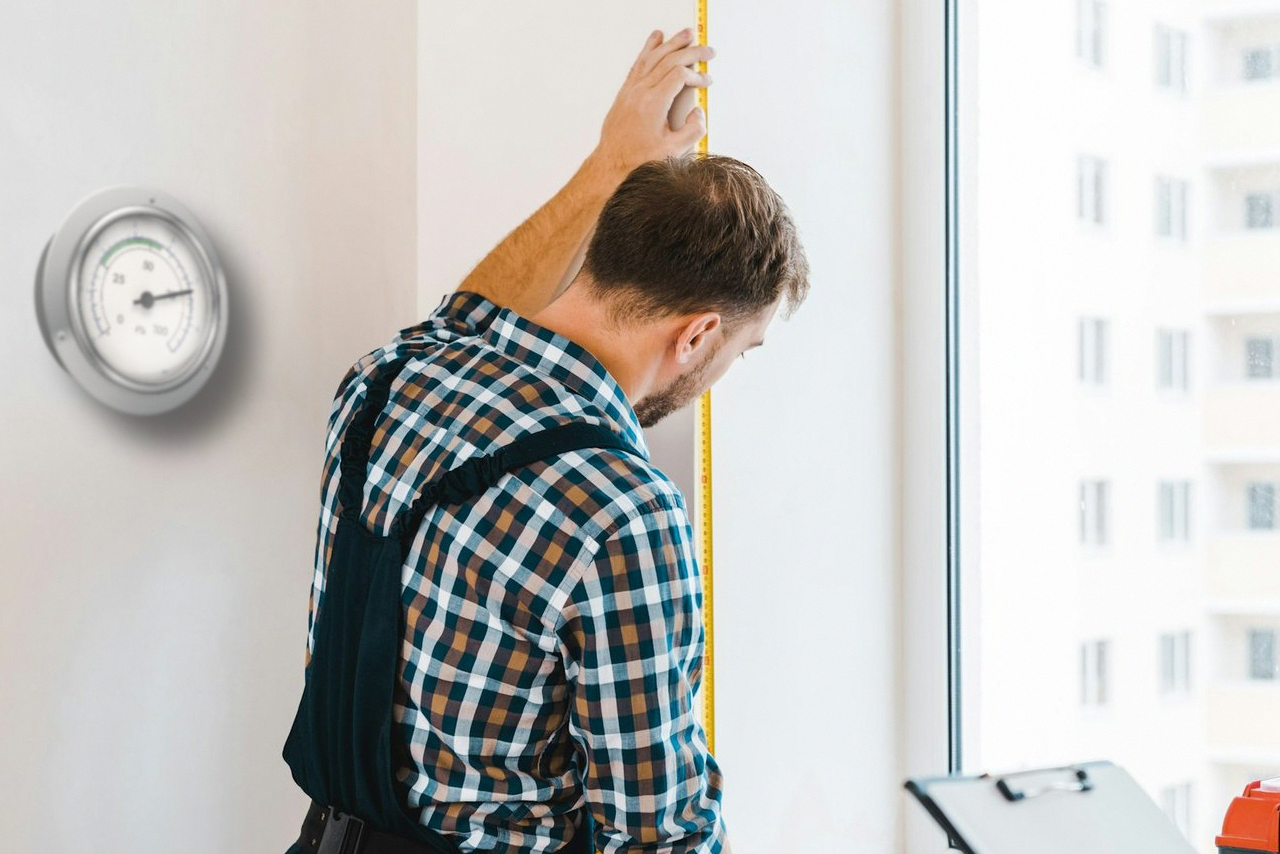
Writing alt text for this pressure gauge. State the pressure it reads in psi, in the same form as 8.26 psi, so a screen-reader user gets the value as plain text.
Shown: 75 psi
